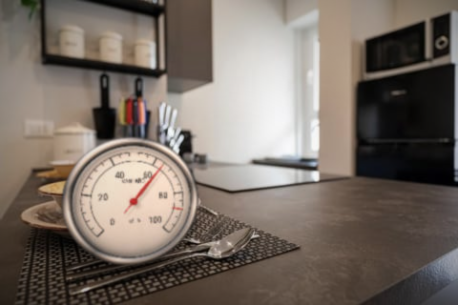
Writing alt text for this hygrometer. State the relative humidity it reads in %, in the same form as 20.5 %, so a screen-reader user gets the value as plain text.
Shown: 64 %
